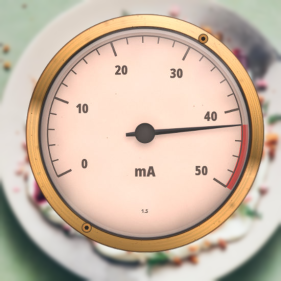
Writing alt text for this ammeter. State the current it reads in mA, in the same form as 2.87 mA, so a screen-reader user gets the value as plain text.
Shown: 42 mA
